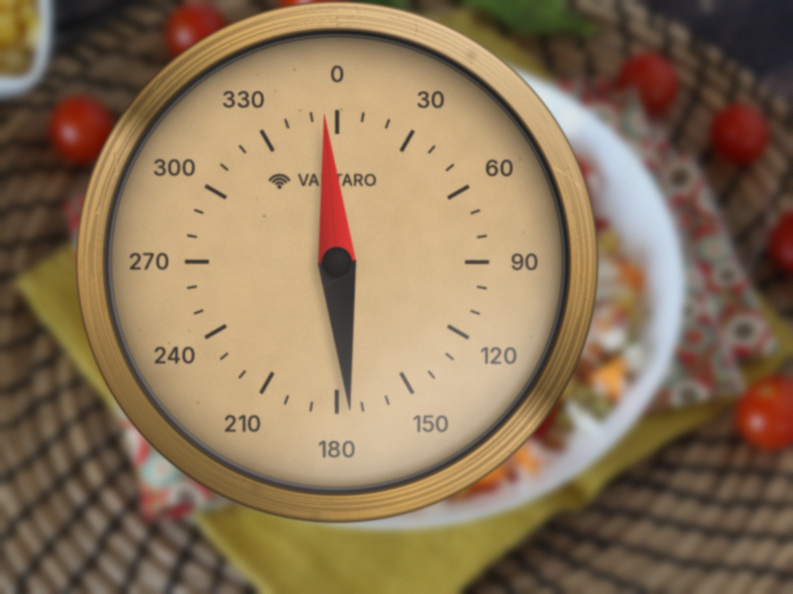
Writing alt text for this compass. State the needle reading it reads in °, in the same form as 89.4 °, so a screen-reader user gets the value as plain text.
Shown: 355 °
